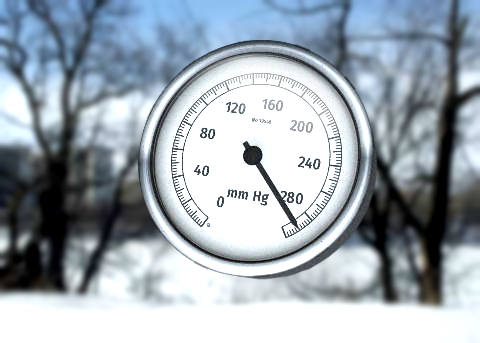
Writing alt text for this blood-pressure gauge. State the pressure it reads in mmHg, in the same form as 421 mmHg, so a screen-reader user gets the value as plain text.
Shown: 290 mmHg
